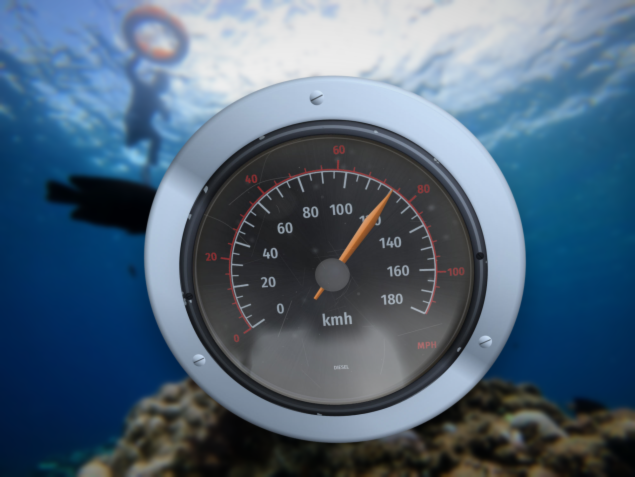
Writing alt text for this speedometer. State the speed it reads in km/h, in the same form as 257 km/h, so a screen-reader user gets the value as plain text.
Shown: 120 km/h
